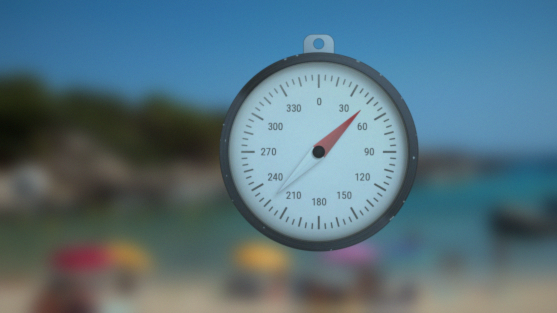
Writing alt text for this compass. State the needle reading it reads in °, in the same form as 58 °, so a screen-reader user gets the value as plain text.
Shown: 45 °
